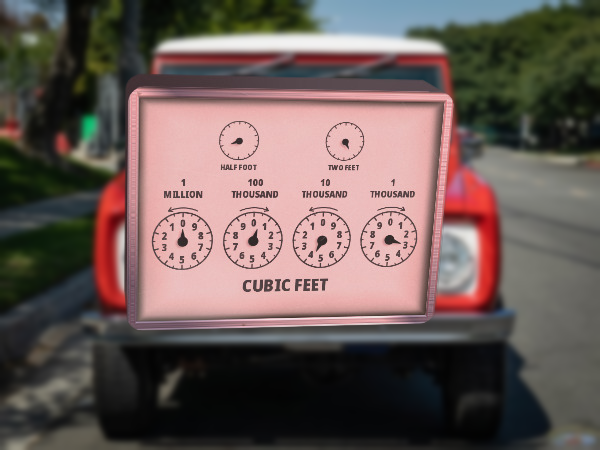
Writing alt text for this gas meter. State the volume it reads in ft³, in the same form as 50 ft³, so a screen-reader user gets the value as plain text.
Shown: 4300 ft³
